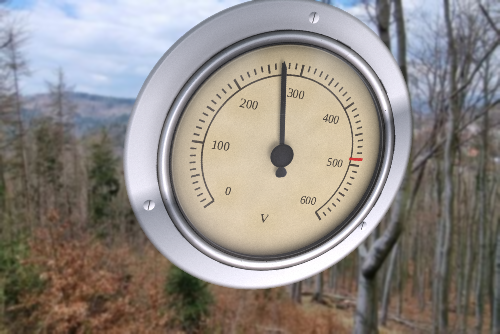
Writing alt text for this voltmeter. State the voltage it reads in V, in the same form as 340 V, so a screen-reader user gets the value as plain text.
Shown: 270 V
